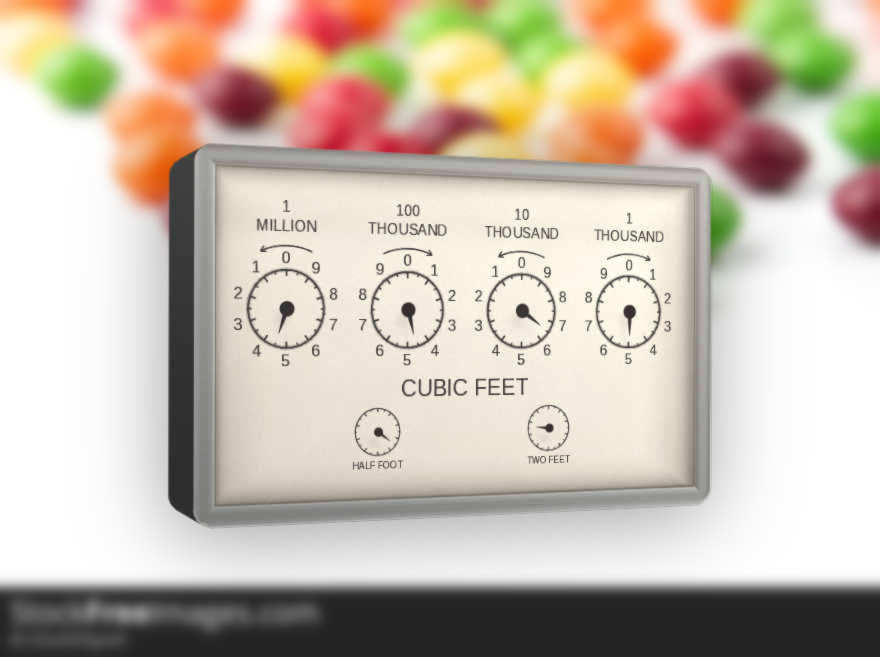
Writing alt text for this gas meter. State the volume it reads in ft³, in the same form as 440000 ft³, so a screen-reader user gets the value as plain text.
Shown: 446500 ft³
